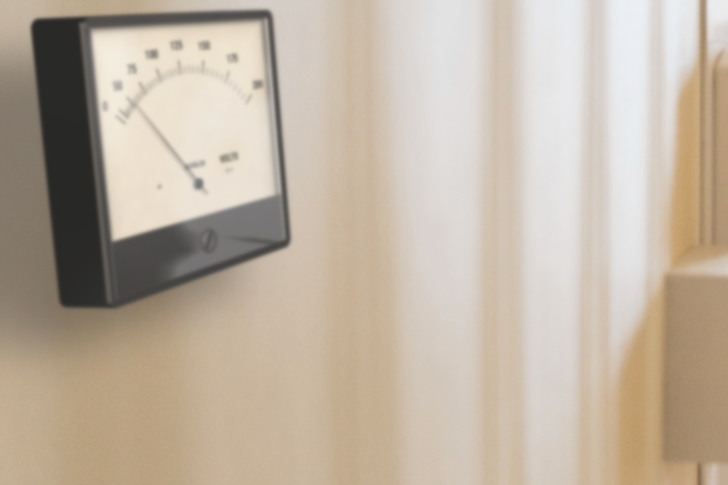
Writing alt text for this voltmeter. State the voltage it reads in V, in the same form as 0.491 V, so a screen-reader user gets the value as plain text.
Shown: 50 V
